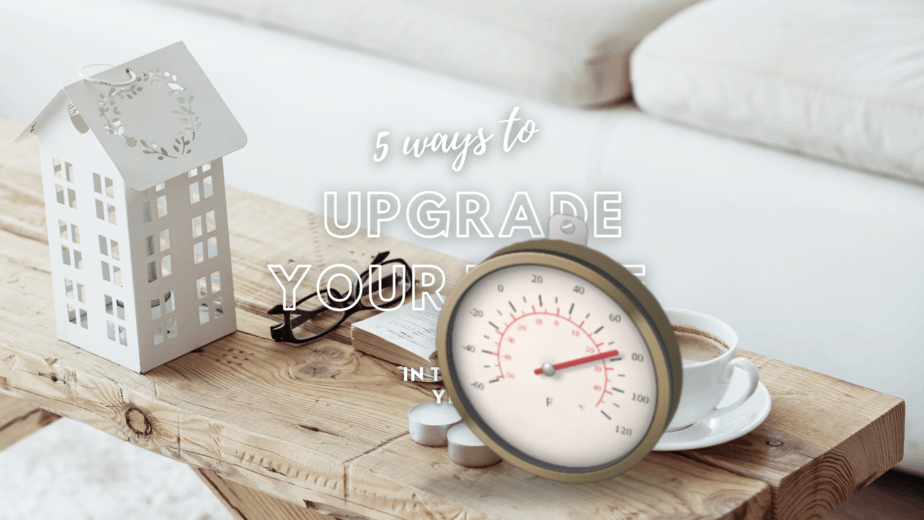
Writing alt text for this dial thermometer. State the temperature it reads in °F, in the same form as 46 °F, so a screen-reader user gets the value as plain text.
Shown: 75 °F
